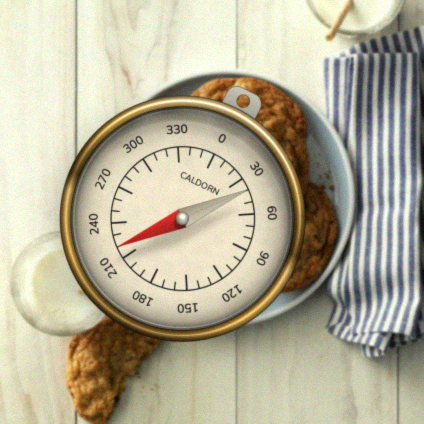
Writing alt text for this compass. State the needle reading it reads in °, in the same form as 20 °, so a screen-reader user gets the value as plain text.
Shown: 220 °
